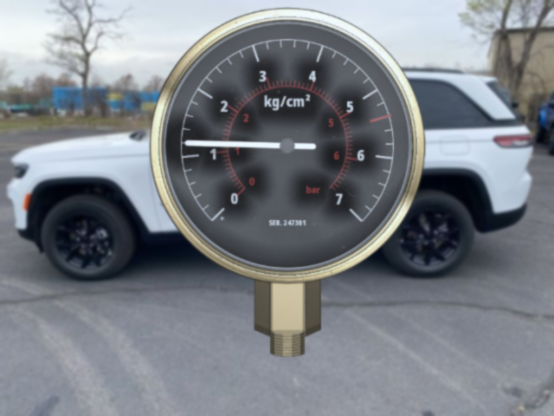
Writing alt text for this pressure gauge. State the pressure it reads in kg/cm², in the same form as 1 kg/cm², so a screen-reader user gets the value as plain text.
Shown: 1.2 kg/cm²
